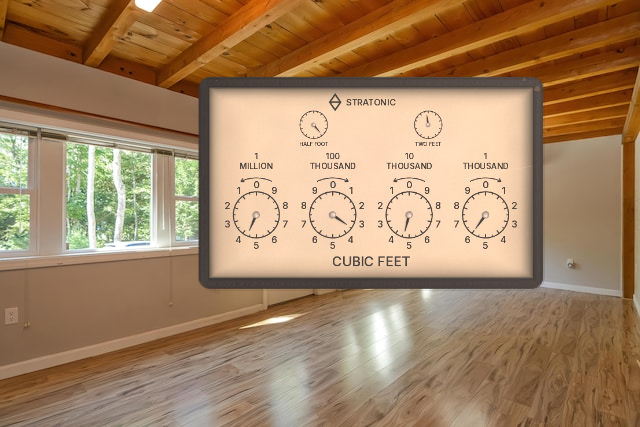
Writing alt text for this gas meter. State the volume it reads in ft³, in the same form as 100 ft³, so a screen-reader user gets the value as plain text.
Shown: 434600 ft³
